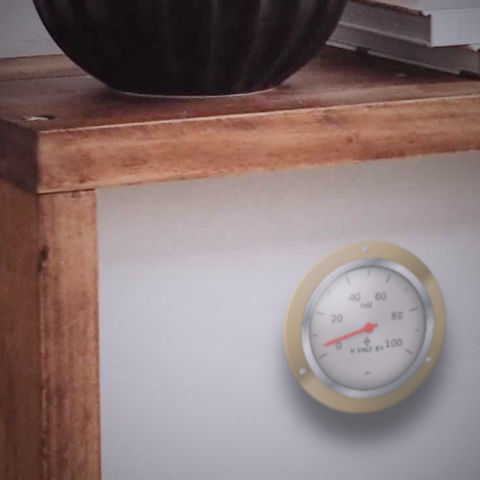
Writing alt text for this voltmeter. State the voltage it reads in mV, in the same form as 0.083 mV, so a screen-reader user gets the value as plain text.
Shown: 5 mV
